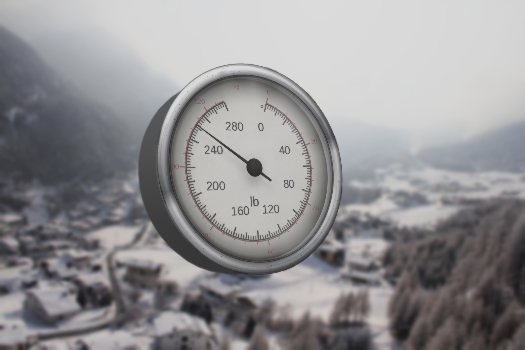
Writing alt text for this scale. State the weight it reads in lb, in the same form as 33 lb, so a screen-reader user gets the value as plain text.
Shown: 250 lb
